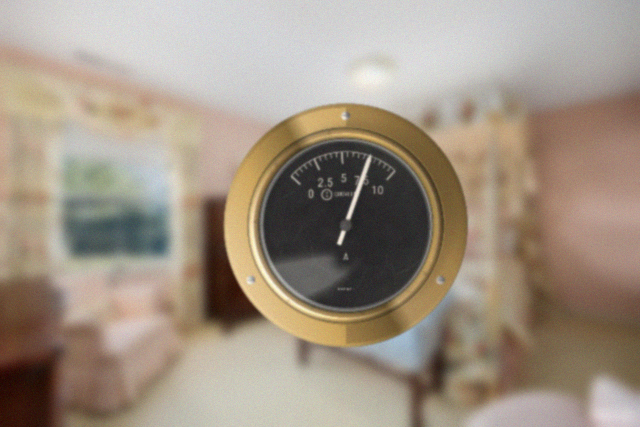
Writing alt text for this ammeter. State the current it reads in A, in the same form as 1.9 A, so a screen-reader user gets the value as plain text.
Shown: 7.5 A
